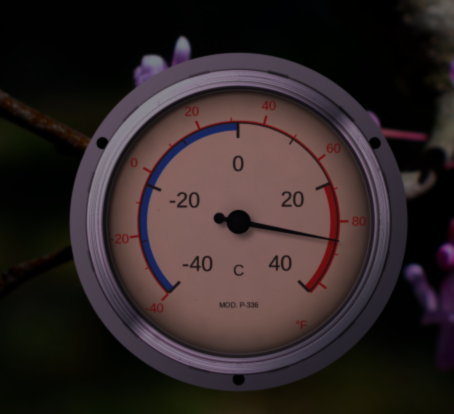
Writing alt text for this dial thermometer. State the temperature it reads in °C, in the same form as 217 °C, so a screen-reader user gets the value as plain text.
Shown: 30 °C
